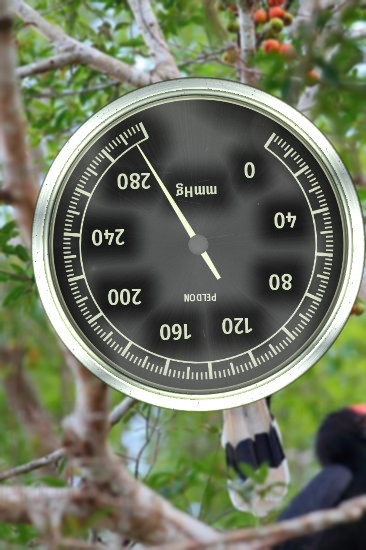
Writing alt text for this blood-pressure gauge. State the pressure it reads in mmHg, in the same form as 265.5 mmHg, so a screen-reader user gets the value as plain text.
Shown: 294 mmHg
